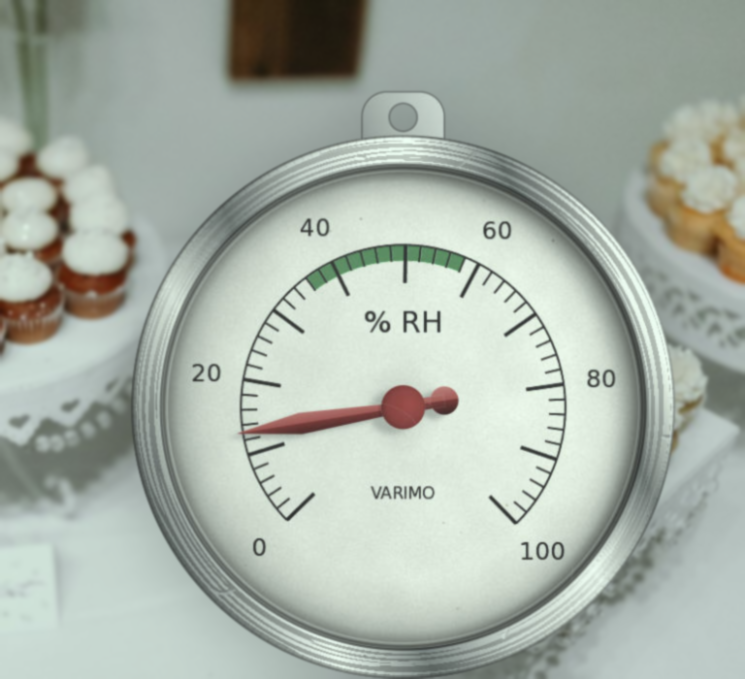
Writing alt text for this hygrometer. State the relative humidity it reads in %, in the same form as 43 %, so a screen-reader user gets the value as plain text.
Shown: 13 %
